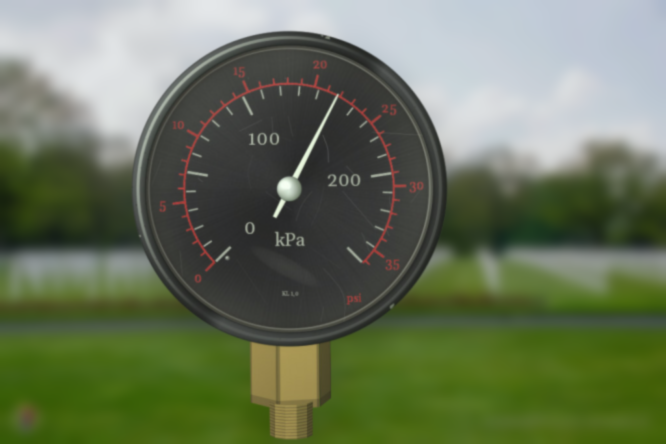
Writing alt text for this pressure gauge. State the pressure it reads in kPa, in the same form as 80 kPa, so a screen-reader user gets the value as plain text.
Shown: 150 kPa
